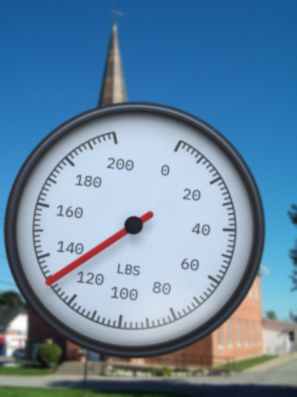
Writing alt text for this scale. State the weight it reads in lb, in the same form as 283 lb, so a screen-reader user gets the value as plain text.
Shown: 130 lb
